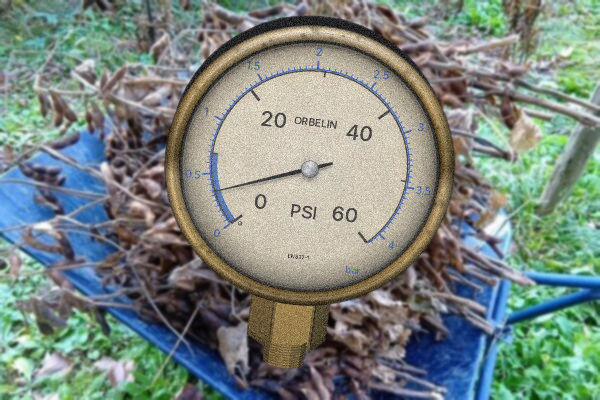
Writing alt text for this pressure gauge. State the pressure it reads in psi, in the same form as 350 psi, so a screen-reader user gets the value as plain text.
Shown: 5 psi
